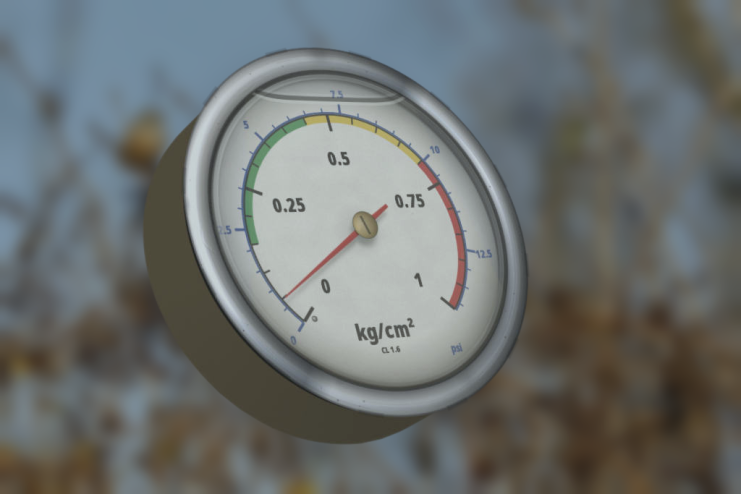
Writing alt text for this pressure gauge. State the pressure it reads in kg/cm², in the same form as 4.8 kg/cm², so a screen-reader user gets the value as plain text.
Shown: 0.05 kg/cm²
